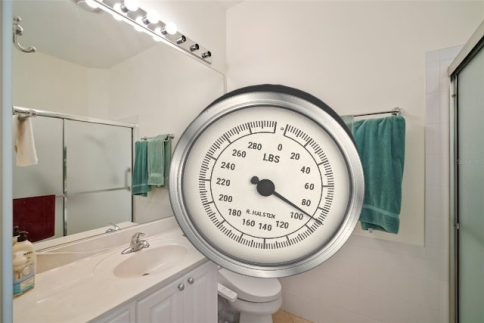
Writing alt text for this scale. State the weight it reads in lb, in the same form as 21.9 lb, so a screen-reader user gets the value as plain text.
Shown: 90 lb
